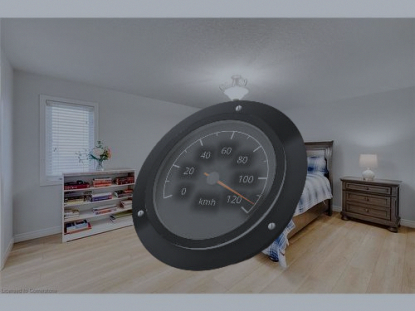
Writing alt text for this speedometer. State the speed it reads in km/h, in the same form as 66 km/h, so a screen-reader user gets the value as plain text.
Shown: 115 km/h
